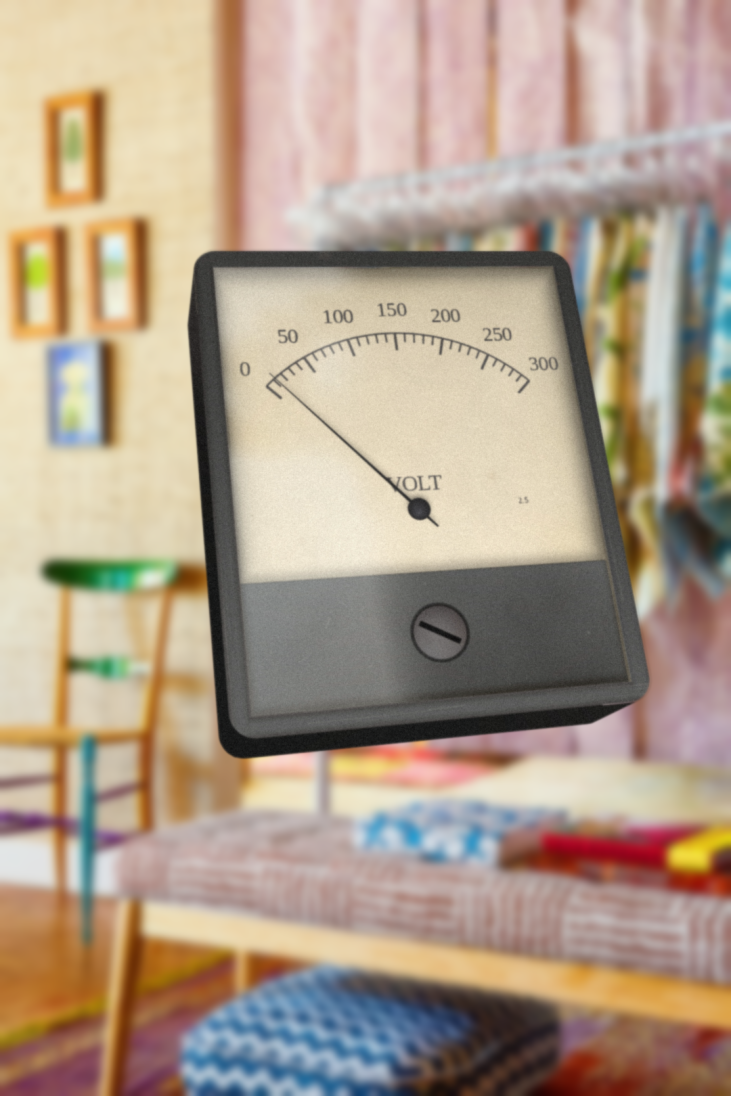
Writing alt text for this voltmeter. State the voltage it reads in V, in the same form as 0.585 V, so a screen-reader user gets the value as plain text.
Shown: 10 V
